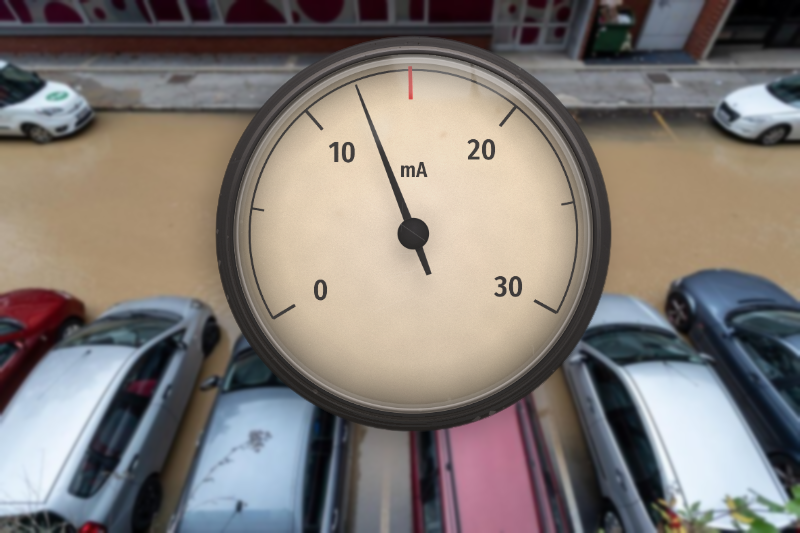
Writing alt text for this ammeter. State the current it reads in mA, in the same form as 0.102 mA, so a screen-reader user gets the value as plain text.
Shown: 12.5 mA
